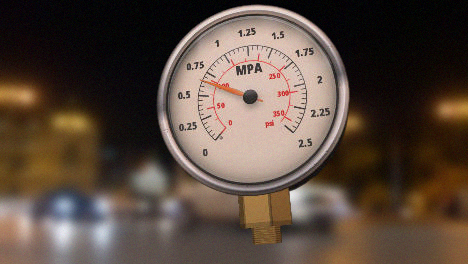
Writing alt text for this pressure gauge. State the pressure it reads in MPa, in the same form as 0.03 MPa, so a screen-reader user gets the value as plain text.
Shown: 0.65 MPa
